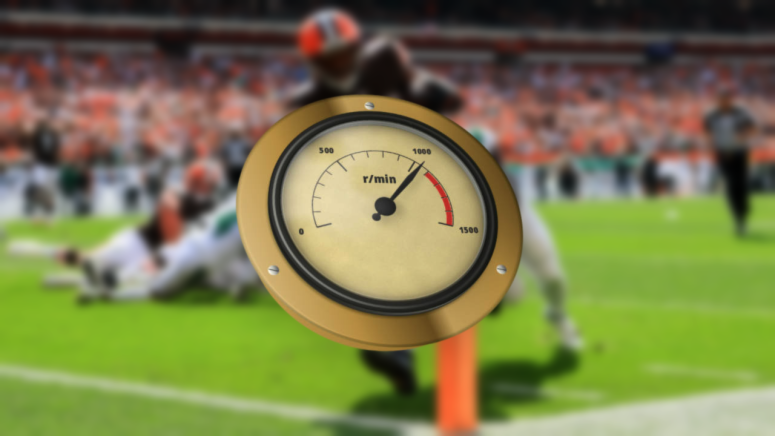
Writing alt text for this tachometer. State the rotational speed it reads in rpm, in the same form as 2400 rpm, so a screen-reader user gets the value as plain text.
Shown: 1050 rpm
